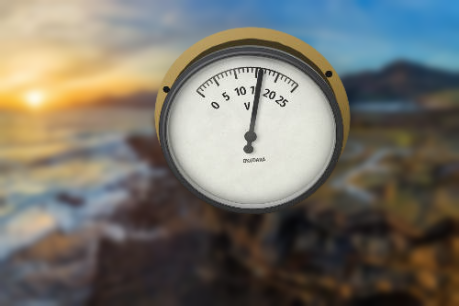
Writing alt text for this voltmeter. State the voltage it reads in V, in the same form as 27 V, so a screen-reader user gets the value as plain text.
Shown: 16 V
